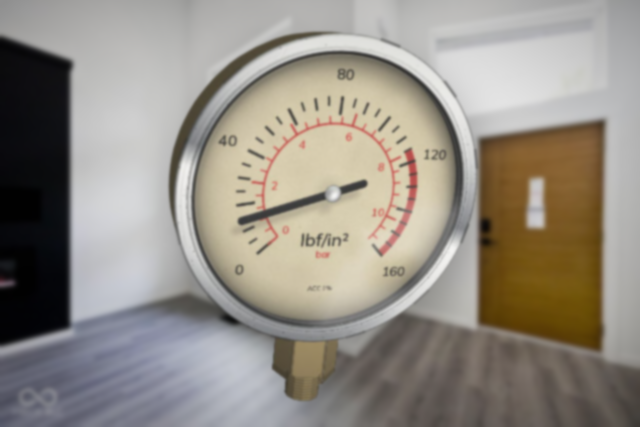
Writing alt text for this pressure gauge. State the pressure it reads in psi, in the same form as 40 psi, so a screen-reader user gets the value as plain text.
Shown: 15 psi
